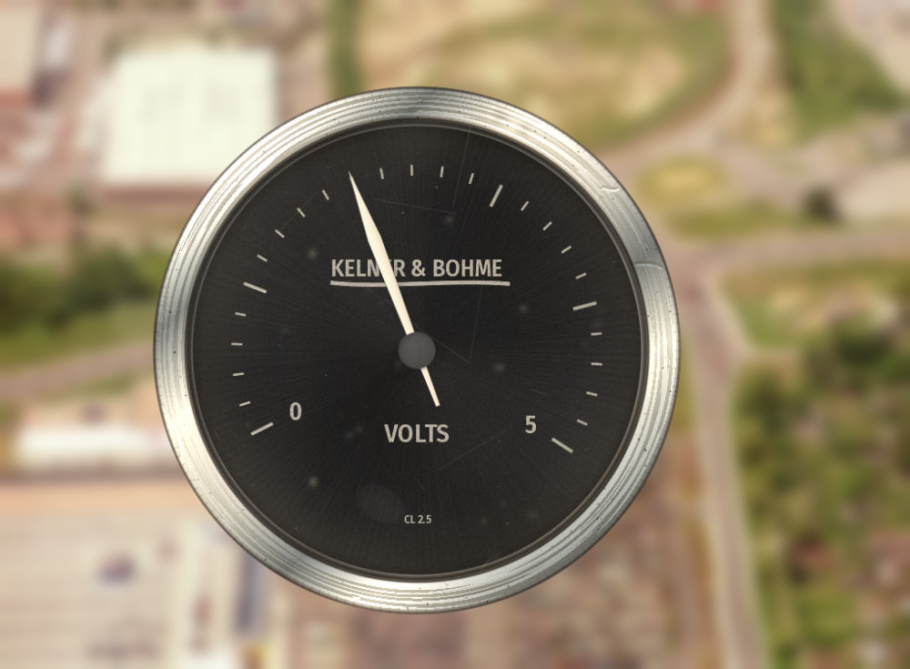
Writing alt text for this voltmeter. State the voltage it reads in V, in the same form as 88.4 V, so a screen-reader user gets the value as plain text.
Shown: 2 V
